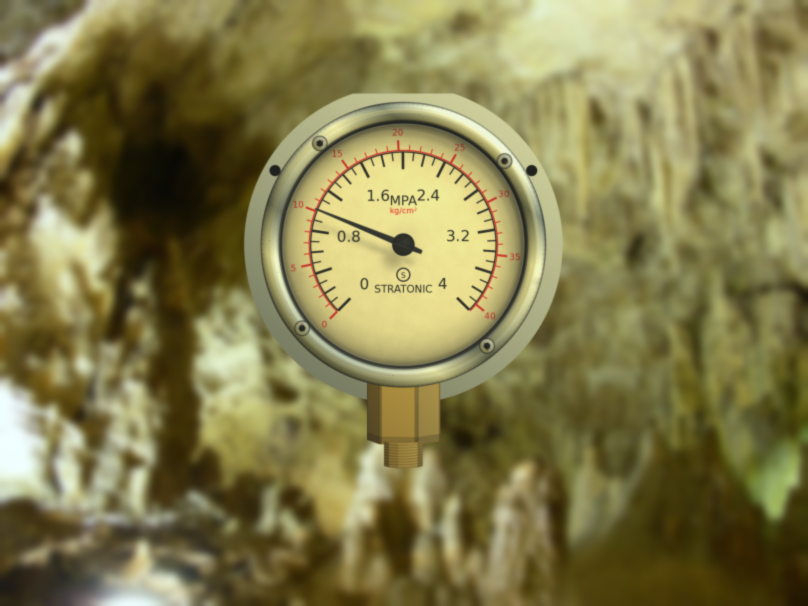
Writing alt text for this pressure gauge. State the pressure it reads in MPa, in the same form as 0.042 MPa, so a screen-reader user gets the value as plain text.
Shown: 1 MPa
